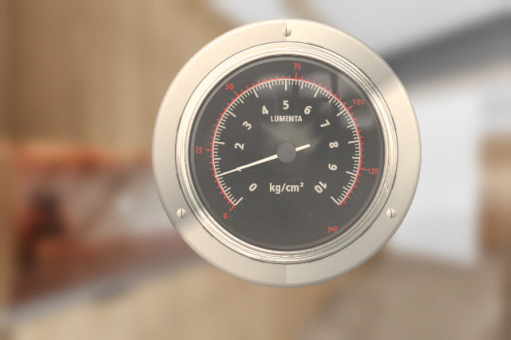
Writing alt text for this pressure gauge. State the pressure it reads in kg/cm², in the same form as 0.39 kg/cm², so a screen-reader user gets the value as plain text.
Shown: 1 kg/cm²
